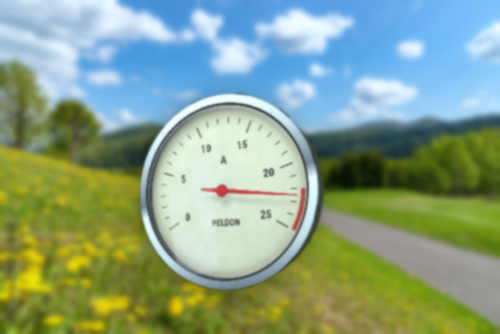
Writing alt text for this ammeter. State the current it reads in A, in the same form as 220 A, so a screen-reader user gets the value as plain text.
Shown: 22.5 A
